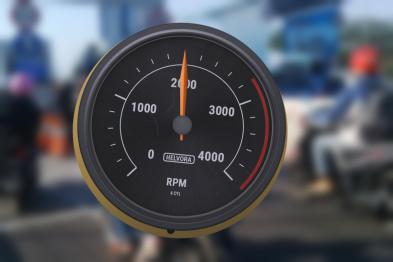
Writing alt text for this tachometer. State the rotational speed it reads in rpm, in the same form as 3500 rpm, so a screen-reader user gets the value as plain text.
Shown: 2000 rpm
